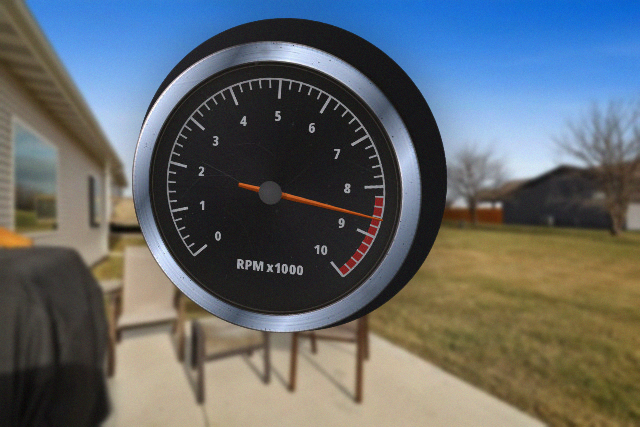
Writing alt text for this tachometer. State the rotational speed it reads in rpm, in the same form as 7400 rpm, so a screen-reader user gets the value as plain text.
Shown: 8600 rpm
